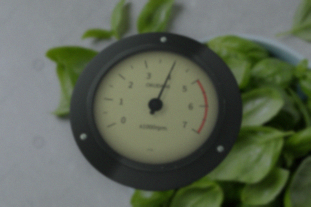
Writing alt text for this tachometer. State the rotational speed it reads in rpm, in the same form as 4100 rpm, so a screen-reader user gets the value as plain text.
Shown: 4000 rpm
